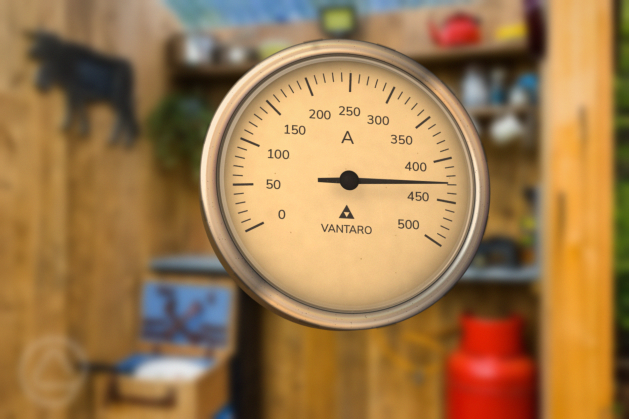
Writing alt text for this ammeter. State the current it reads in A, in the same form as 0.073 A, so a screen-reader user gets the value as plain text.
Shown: 430 A
